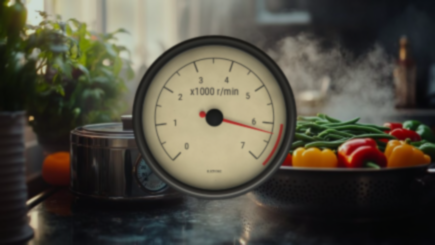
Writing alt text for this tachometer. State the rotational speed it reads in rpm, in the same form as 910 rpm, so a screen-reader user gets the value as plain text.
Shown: 6250 rpm
